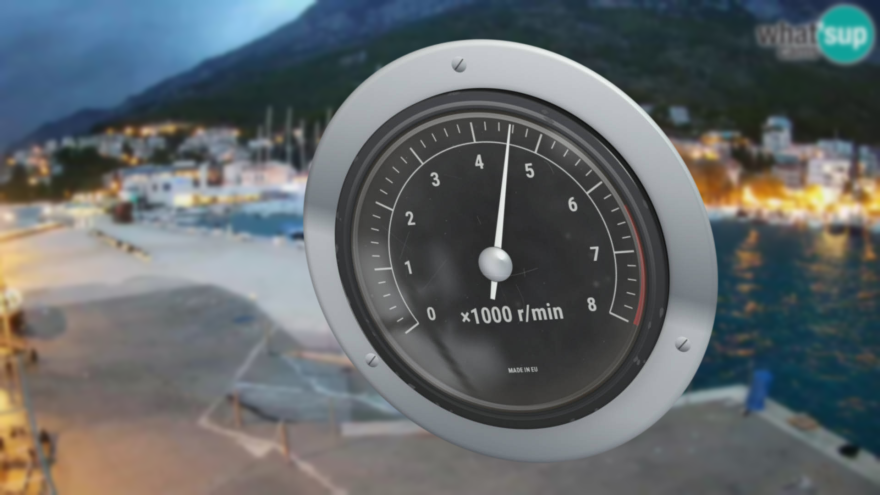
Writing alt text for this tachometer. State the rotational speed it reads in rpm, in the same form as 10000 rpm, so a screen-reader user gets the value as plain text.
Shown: 4600 rpm
